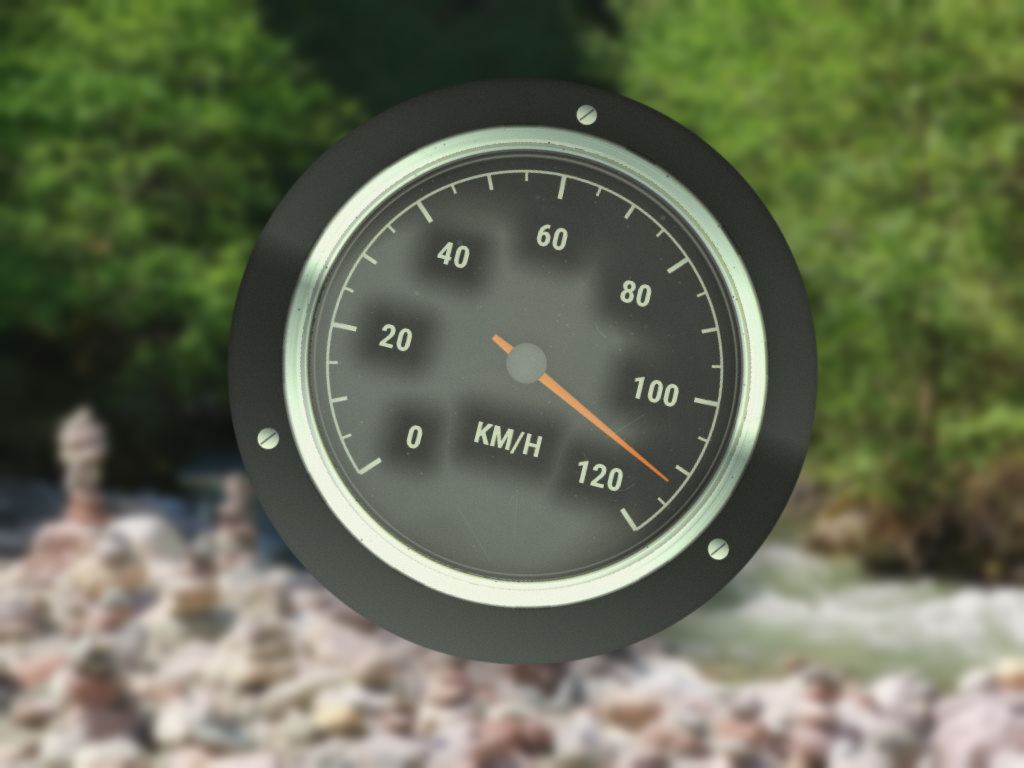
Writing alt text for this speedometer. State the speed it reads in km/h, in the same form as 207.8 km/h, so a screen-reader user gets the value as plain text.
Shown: 112.5 km/h
